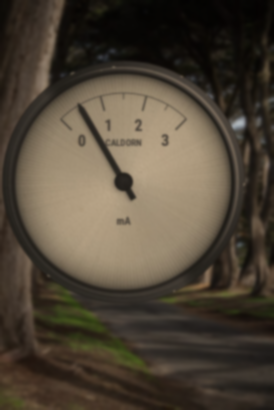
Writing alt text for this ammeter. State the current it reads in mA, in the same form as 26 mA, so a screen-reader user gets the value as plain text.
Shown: 0.5 mA
